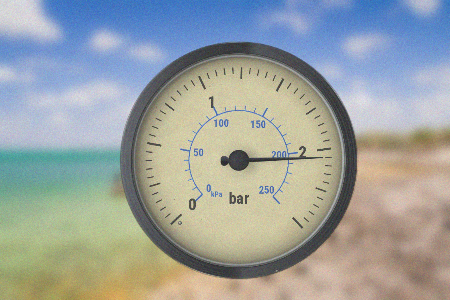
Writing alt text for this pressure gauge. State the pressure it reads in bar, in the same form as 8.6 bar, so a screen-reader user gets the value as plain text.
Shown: 2.05 bar
